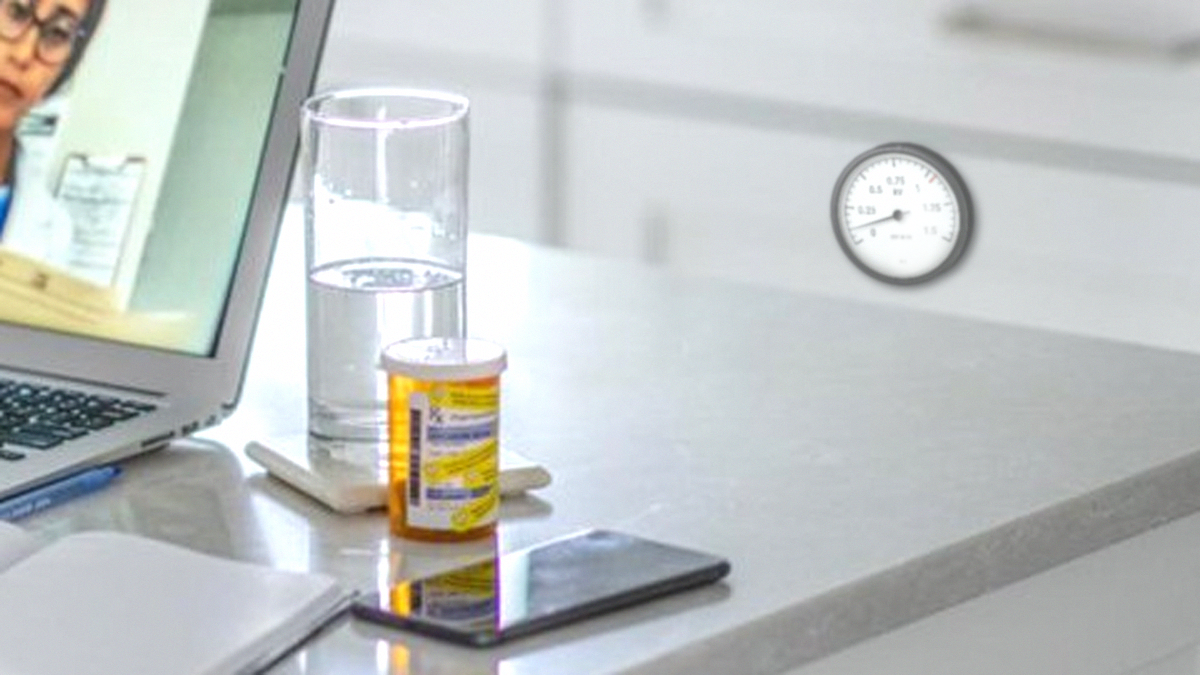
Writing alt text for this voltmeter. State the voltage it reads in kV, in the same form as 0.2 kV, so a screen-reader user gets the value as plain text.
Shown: 0.1 kV
